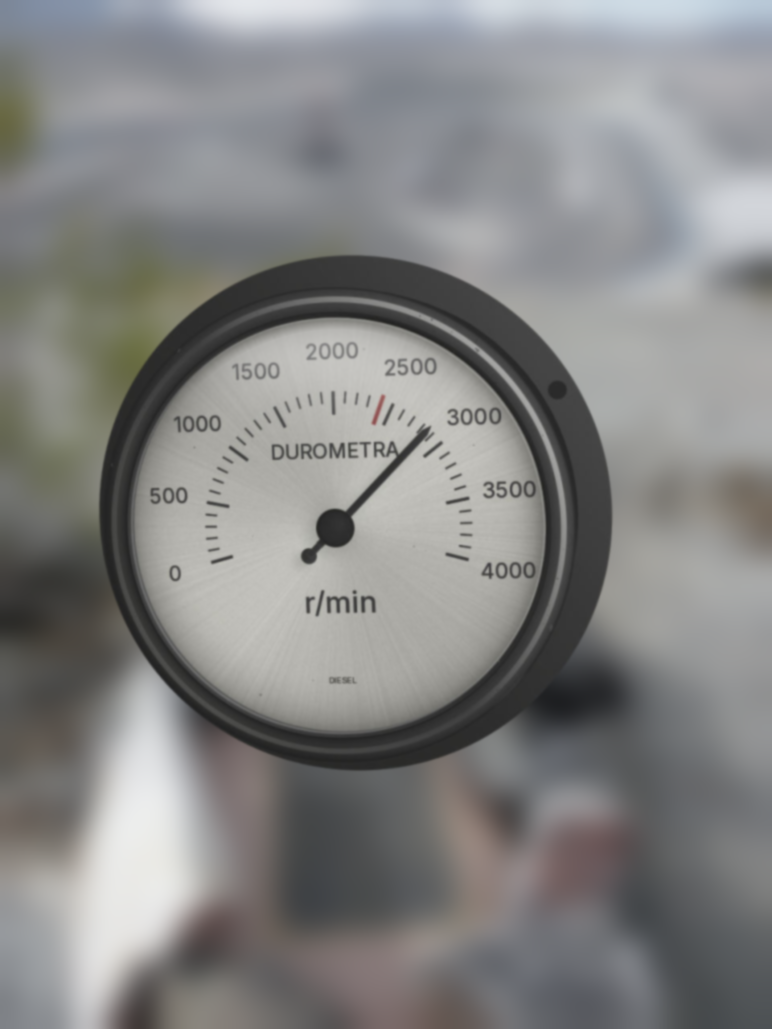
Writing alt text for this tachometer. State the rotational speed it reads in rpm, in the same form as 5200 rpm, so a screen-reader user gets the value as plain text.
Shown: 2850 rpm
